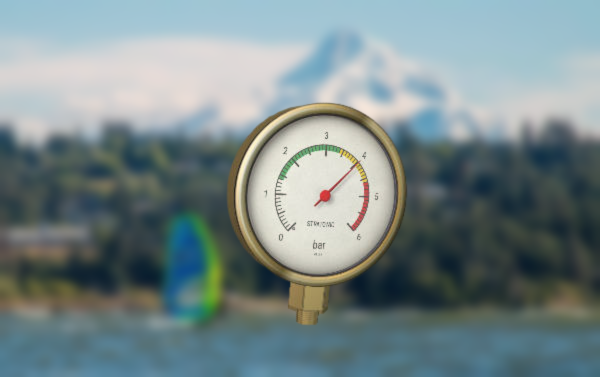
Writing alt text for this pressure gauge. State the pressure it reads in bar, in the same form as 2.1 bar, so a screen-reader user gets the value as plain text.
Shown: 4 bar
